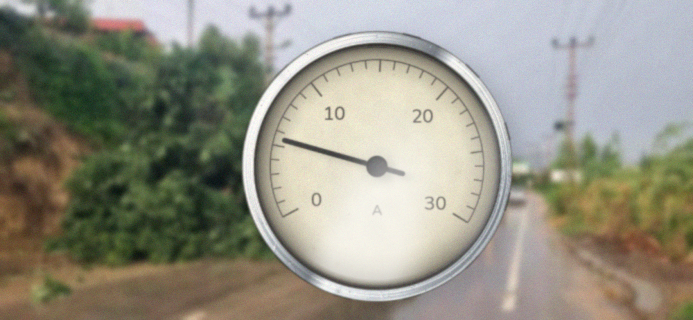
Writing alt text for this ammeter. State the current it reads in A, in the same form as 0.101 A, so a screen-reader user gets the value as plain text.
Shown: 5.5 A
